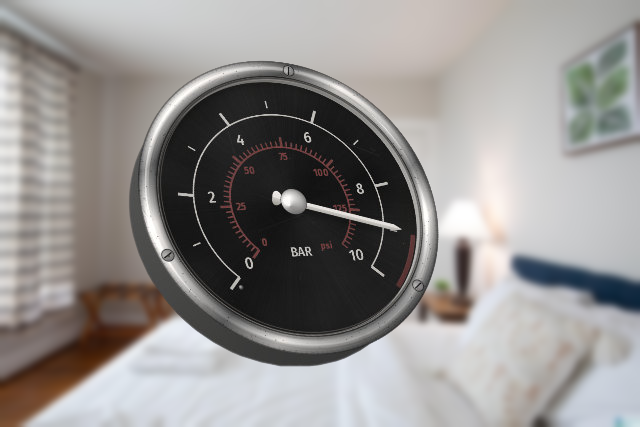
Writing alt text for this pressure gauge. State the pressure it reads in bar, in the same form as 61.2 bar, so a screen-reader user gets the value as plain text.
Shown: 9 bar
